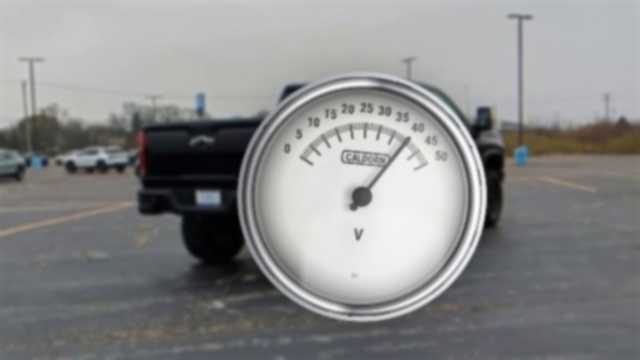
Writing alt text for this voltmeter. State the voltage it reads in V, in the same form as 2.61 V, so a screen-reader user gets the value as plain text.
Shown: 40 V
